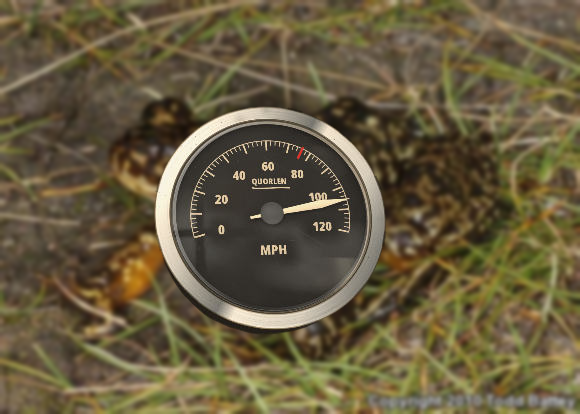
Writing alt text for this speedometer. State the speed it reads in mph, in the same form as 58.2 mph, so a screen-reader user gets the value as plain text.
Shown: 106 mph
